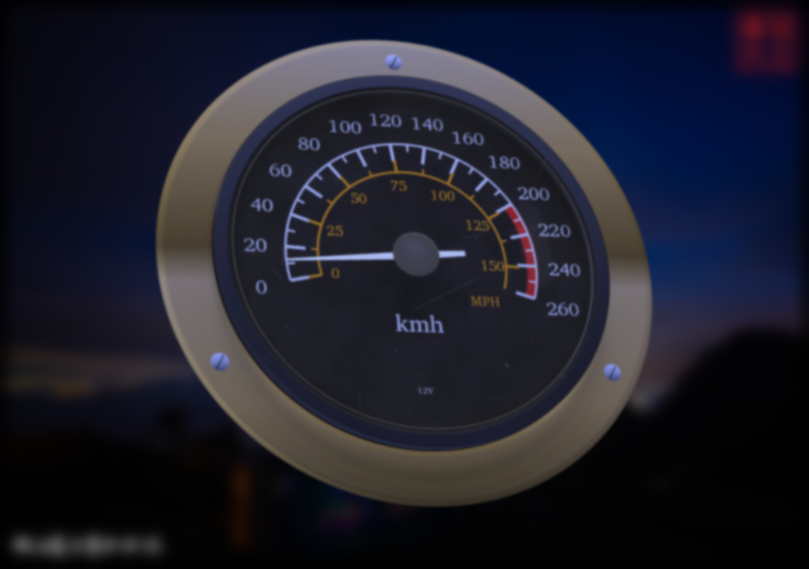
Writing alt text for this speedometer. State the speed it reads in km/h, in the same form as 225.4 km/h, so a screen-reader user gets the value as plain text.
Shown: 10 km/h
